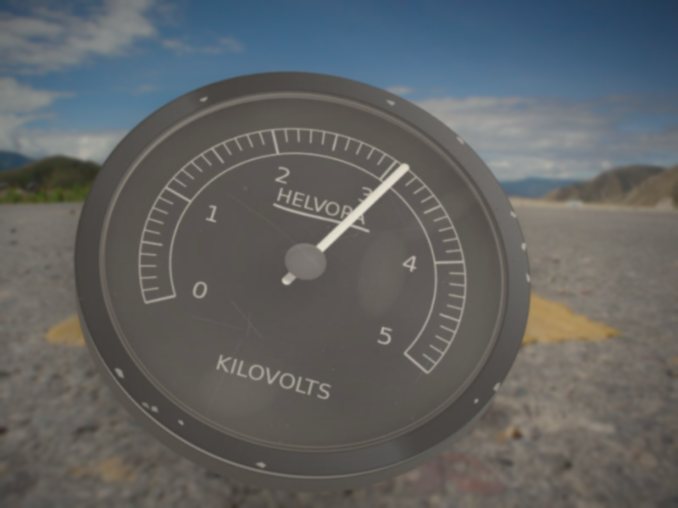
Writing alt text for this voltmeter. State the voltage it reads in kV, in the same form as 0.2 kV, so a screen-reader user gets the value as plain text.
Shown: 3.1 kV
